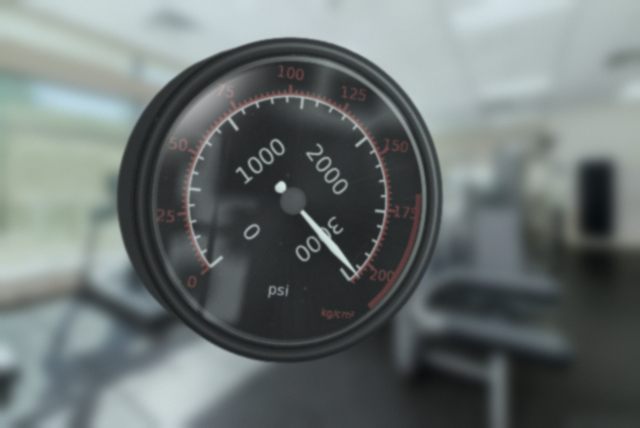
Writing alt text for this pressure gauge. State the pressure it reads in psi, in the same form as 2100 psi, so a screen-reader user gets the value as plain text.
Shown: 2950 psi
